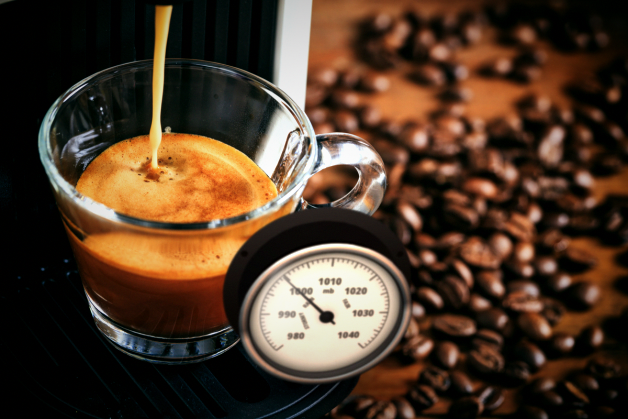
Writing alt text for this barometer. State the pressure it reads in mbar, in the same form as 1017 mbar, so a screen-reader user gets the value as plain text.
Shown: 1000 mbar
